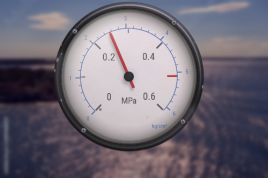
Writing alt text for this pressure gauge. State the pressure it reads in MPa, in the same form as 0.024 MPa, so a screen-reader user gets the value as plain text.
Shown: 0.25 MPa
